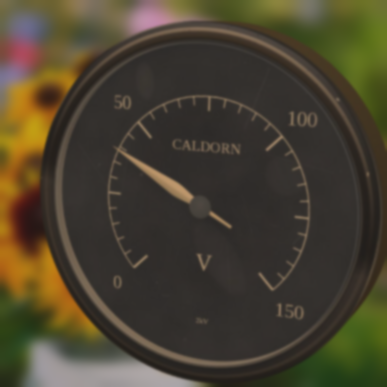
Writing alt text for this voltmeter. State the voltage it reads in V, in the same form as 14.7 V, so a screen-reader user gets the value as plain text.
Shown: 40 V
